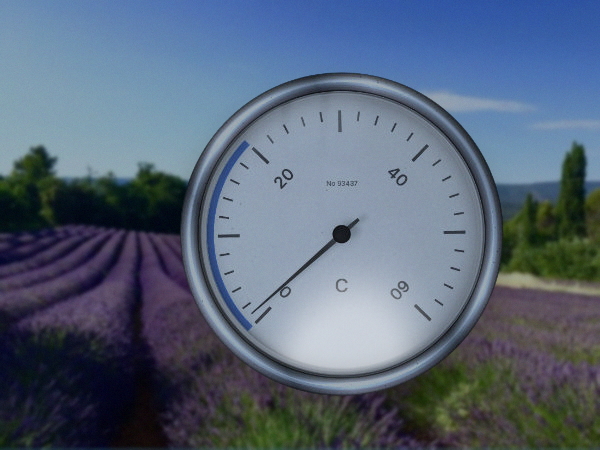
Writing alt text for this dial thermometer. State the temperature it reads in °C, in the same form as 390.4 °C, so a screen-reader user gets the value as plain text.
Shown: 1 °C
